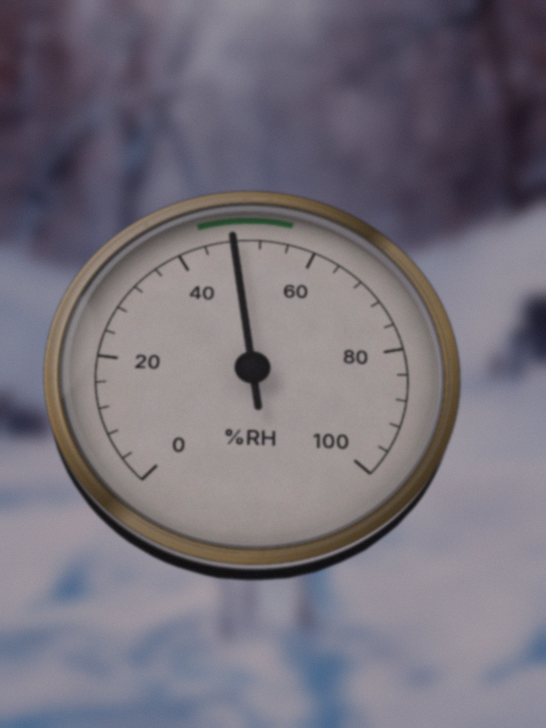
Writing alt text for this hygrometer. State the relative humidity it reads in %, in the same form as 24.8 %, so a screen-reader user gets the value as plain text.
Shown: 48 %
